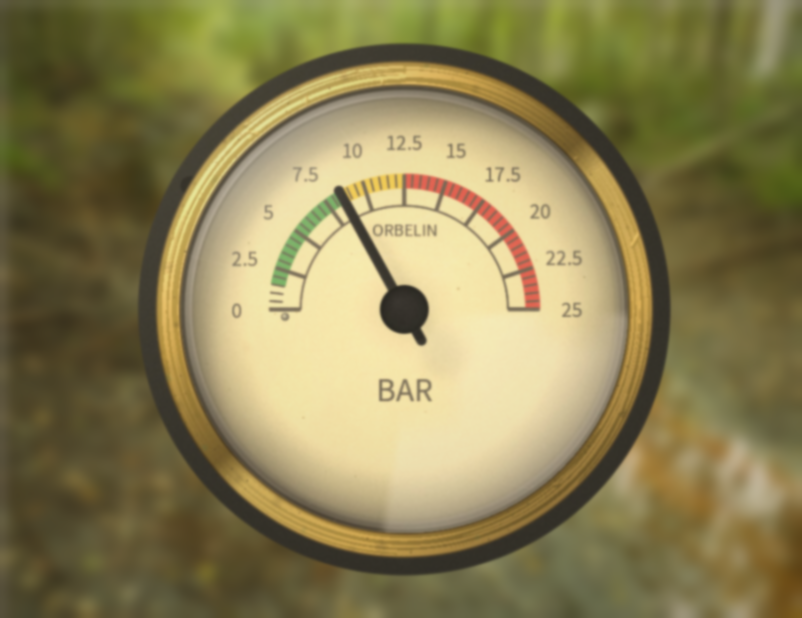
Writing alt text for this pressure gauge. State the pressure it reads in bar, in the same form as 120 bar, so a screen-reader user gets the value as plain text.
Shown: 8.5 bar
